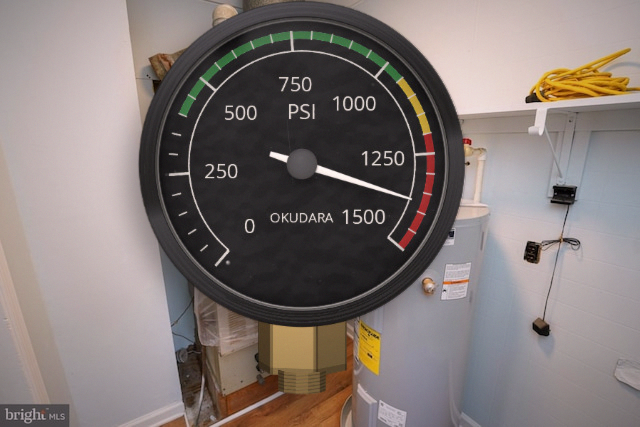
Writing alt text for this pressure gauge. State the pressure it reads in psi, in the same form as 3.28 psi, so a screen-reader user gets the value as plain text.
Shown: 1375 psi
